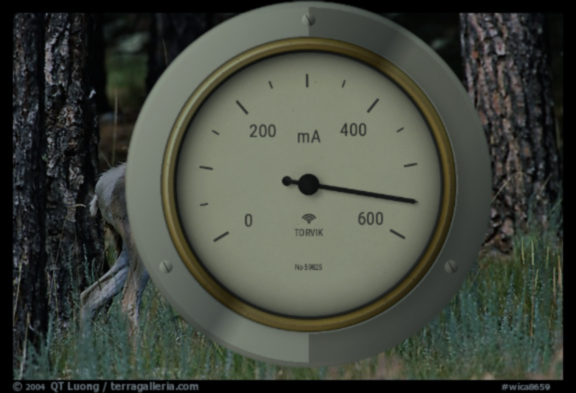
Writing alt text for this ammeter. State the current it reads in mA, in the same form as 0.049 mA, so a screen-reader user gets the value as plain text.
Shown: 550 mA
